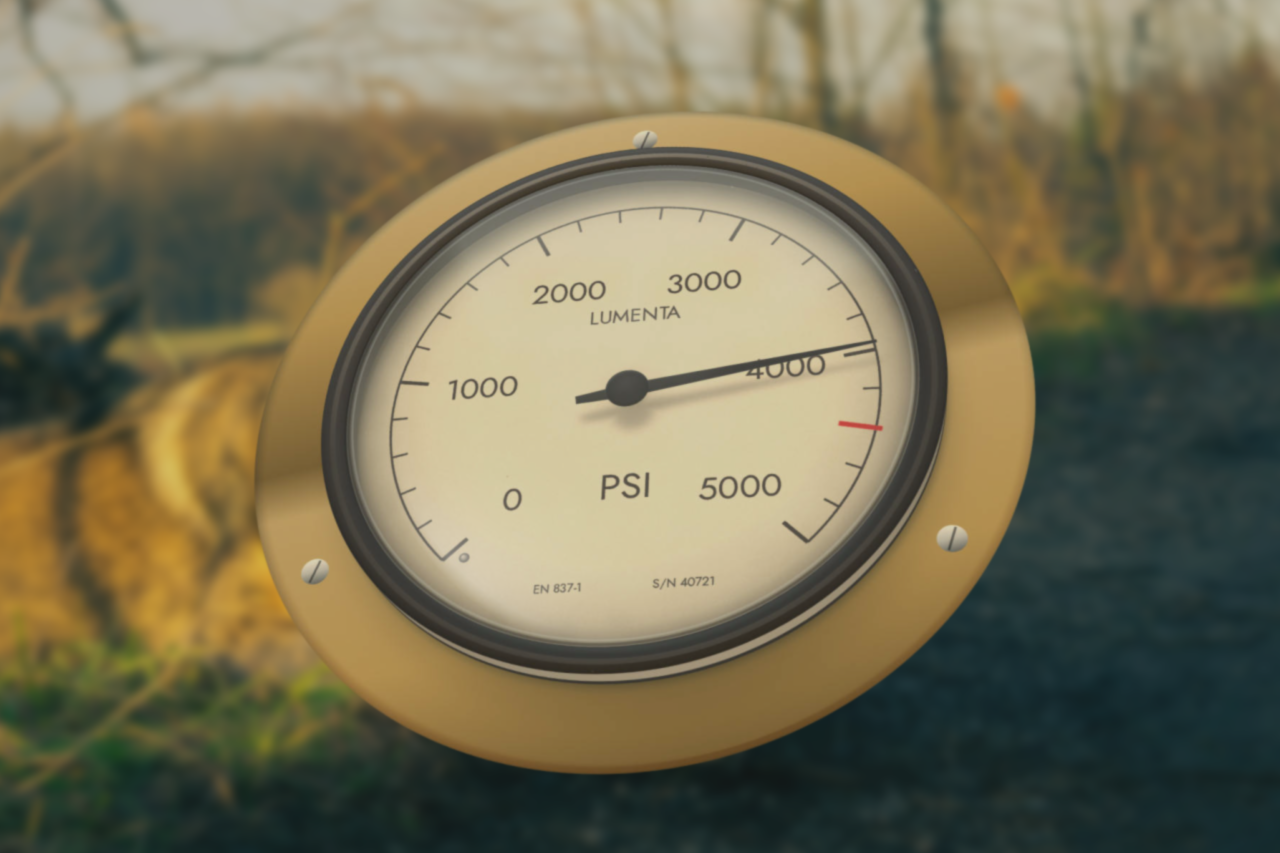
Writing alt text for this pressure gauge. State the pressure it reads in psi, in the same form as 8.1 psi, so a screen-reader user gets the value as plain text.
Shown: 4000 psi
